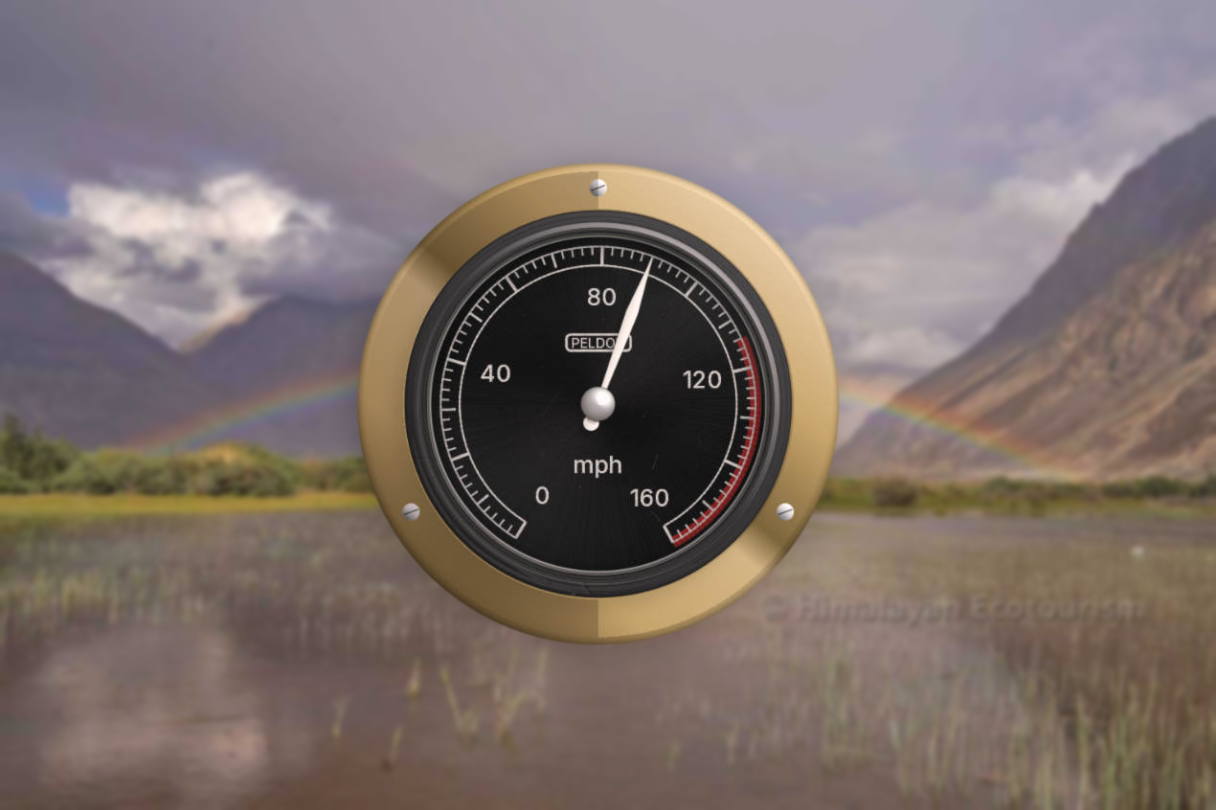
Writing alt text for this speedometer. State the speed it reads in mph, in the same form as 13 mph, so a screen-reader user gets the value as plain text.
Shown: 90 mph
